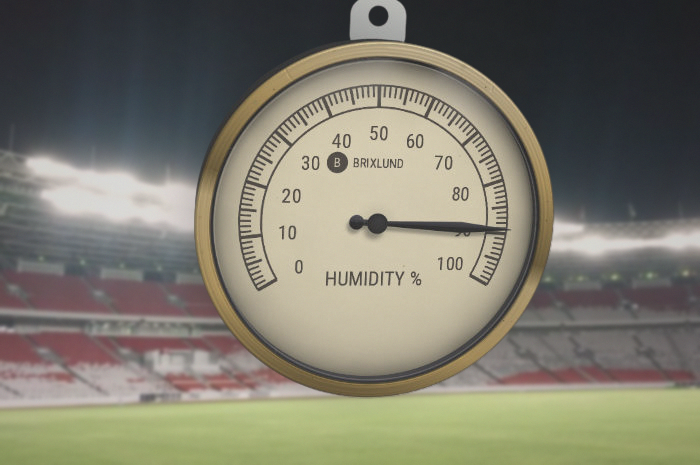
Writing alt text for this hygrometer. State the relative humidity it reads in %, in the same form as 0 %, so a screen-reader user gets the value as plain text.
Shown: 89 %
